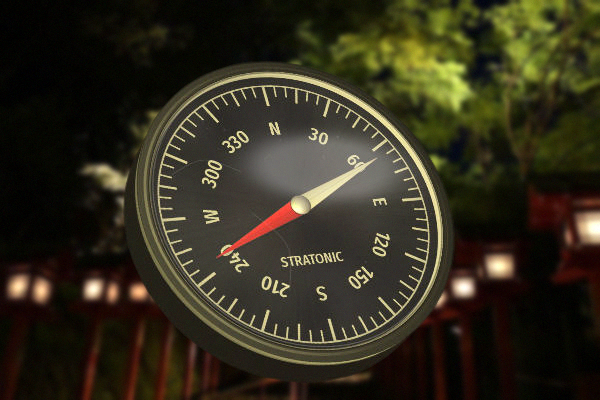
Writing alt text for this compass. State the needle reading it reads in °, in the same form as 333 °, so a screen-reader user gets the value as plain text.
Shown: 245 °
